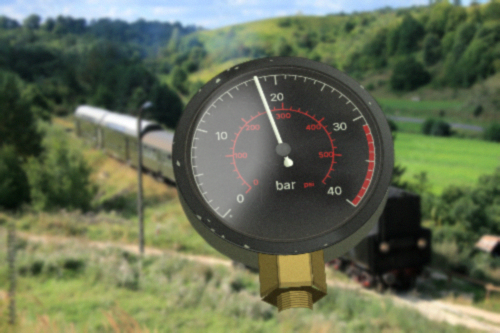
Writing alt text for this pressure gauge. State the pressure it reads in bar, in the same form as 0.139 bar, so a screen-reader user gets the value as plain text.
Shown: 18 bar
